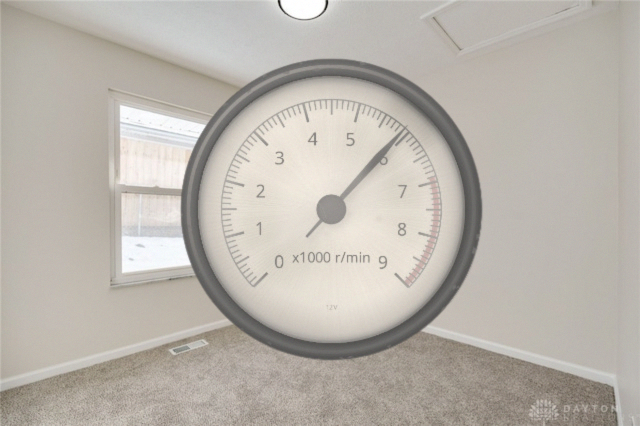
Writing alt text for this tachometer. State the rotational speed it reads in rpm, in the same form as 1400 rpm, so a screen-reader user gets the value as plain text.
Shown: 5900 rpm
